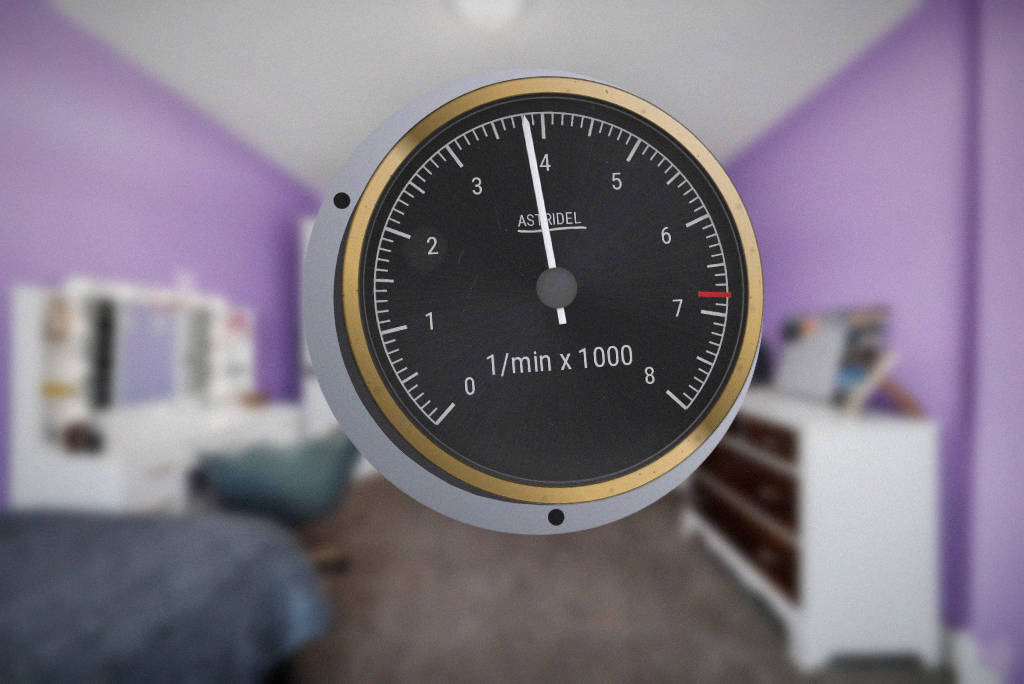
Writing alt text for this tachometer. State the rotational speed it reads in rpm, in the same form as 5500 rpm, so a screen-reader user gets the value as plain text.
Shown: 3800 rpm
